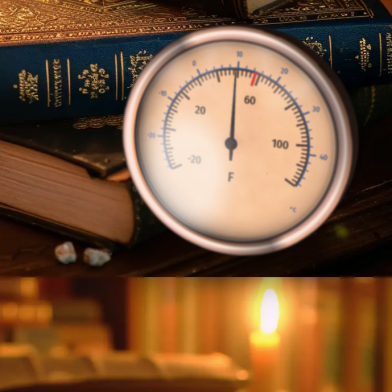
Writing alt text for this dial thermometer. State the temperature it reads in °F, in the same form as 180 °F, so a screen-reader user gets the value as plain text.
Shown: 50 °F
